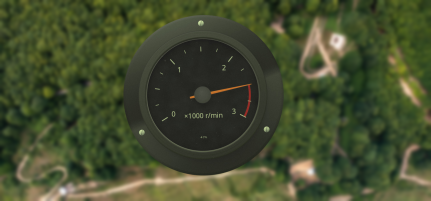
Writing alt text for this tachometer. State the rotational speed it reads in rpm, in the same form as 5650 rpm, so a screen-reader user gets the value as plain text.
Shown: 2500 rpm
